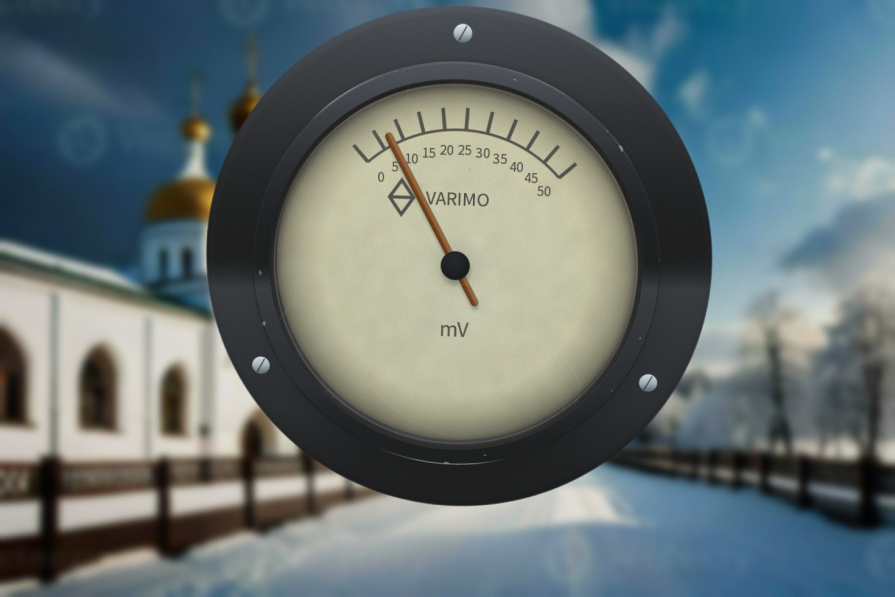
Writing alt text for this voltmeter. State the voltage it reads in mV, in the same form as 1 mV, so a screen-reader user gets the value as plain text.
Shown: 7.5 mV
